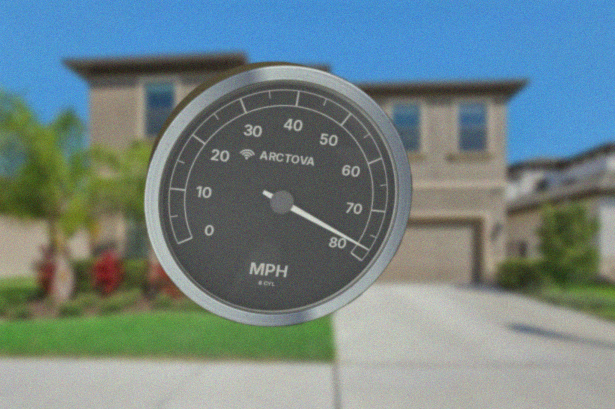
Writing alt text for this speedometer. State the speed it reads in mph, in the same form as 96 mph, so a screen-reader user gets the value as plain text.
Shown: 77.5 mph
